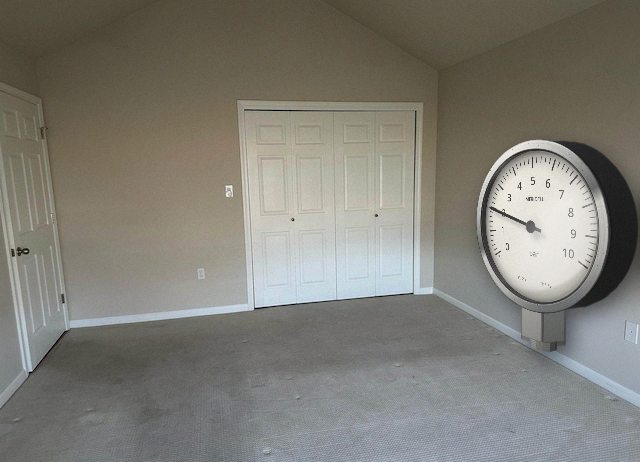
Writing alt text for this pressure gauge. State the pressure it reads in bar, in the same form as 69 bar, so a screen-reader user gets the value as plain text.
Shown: 2 bar
